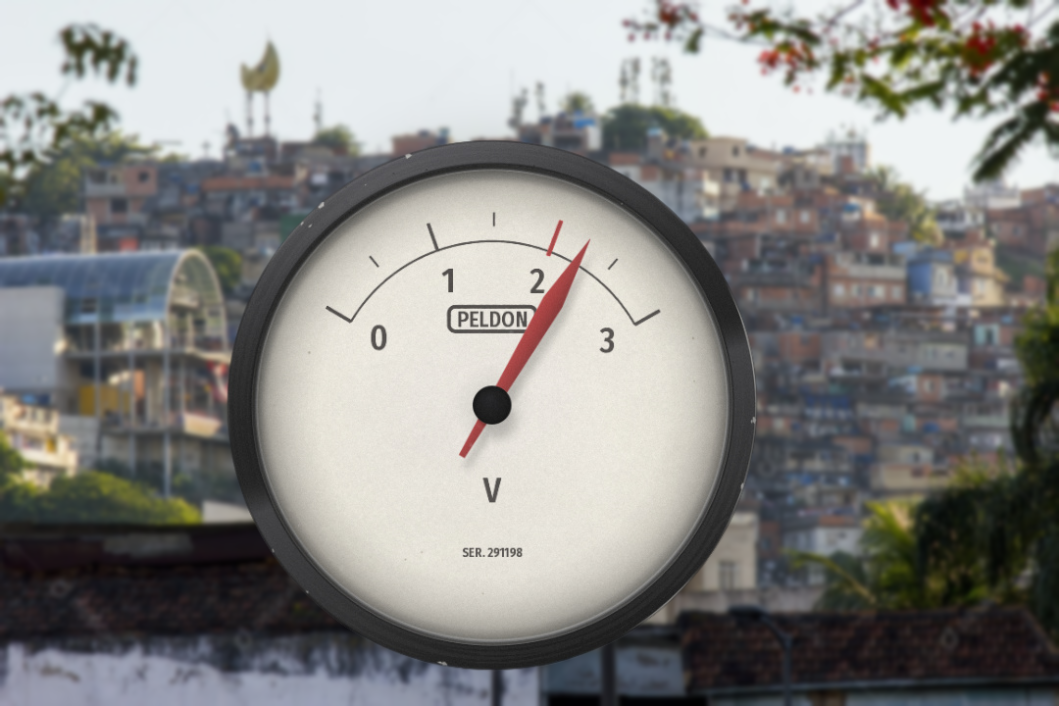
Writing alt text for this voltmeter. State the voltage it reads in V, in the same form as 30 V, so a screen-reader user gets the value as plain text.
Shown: 2.25 V
